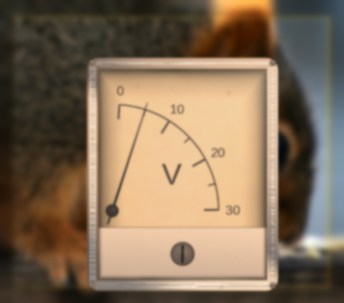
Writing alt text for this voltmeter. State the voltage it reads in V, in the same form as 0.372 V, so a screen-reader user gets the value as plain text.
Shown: 5 V
